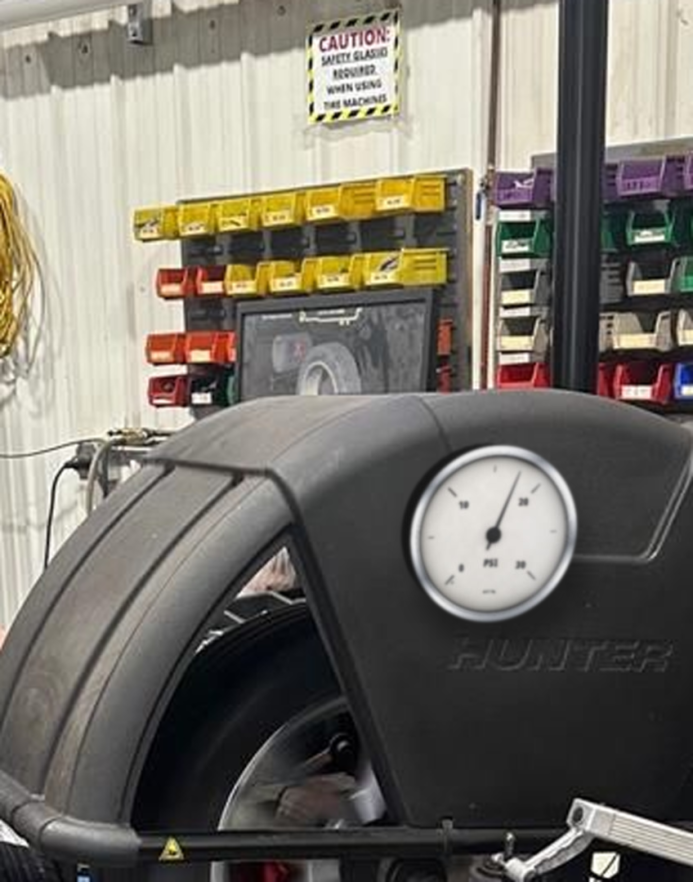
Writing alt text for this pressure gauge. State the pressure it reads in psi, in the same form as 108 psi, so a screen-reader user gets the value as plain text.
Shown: 17.5 psi
